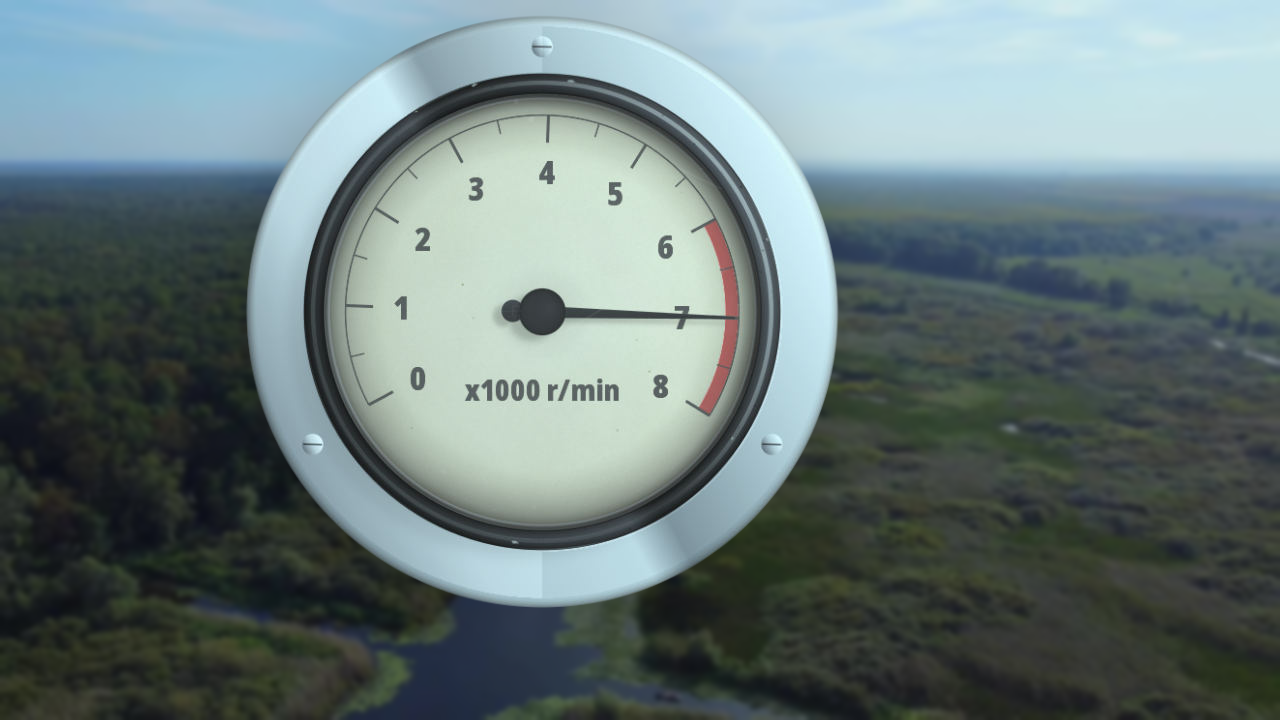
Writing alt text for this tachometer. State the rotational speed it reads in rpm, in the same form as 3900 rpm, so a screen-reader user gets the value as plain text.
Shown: 7000 rpm
